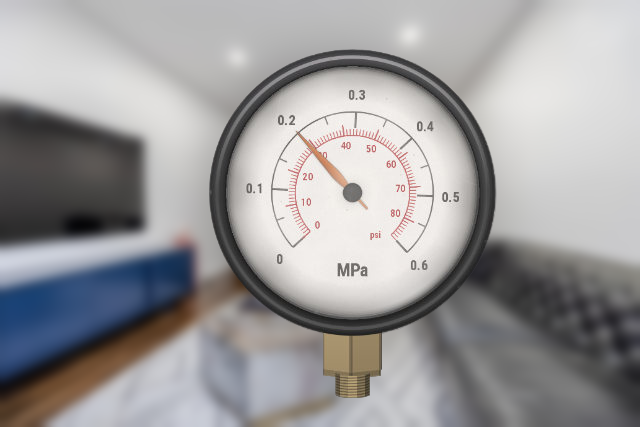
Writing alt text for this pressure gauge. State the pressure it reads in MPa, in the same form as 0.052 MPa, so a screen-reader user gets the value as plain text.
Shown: 0.2 MPa
